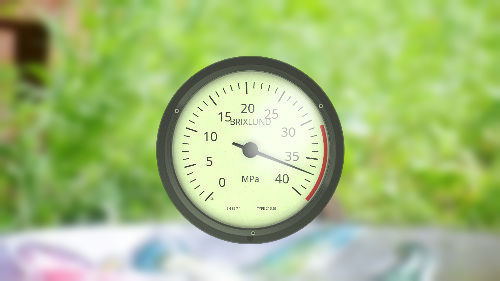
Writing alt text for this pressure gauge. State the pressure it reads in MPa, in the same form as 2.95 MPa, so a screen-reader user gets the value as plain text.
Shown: 37 MPa
